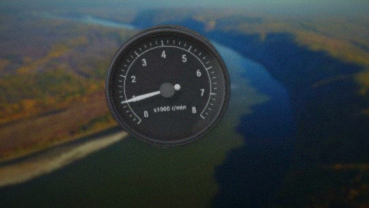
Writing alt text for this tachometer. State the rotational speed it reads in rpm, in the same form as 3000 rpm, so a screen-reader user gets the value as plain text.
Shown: 1000 rpm
